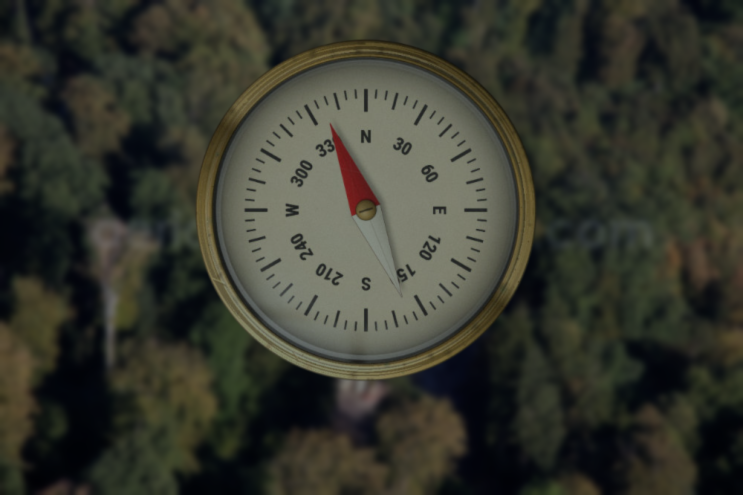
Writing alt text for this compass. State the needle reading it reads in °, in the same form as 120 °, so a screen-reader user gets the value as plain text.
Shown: 337.5 °
